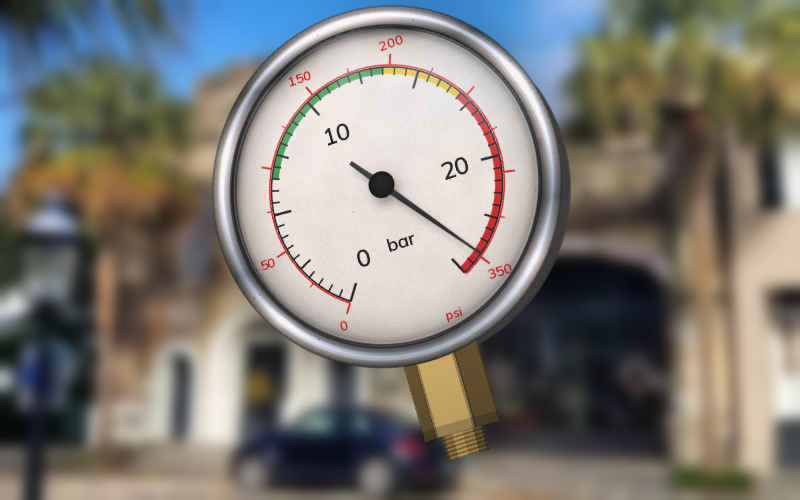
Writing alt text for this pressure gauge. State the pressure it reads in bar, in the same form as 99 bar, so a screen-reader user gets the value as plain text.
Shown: 24 bar
